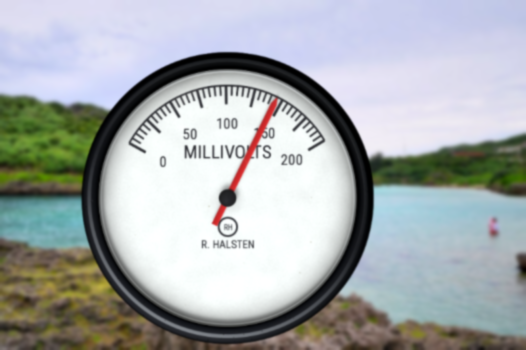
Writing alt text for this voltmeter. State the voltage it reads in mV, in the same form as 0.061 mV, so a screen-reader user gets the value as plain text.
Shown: 145 mV
